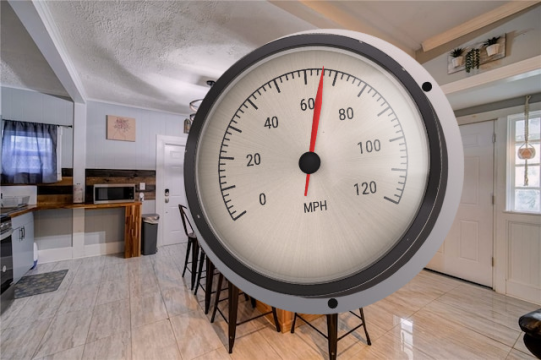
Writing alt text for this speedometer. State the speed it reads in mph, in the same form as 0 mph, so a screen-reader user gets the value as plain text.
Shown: 66 mph
